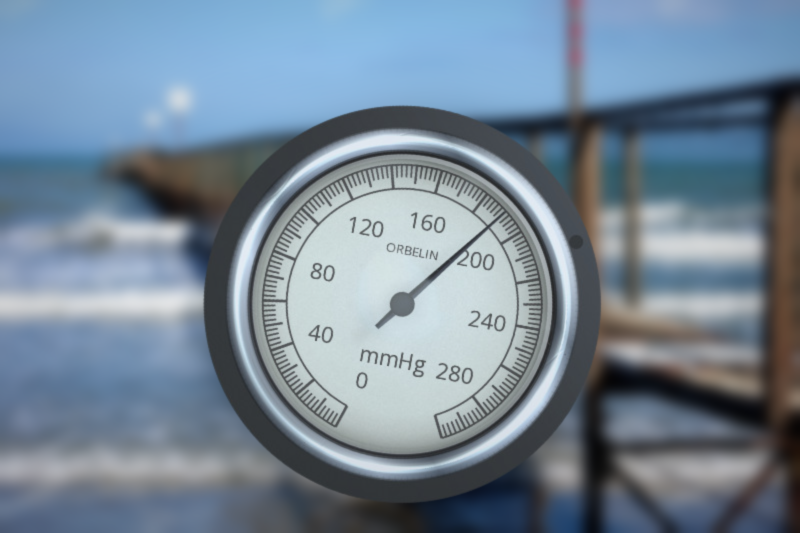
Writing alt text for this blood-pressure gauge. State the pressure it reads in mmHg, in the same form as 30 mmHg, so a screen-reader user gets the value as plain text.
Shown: 190 mmHg
